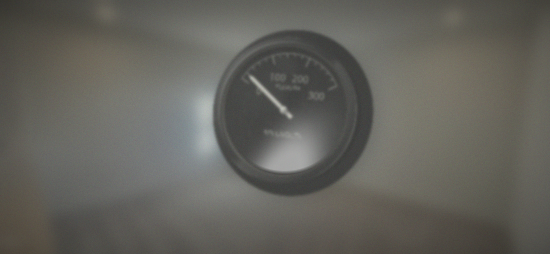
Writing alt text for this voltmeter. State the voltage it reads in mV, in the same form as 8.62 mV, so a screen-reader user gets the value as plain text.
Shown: 20 mV
